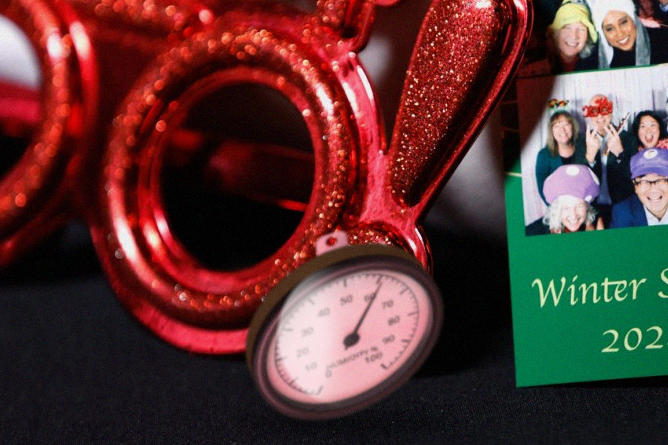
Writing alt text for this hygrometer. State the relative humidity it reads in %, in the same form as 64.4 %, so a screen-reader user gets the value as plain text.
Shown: 60 %
